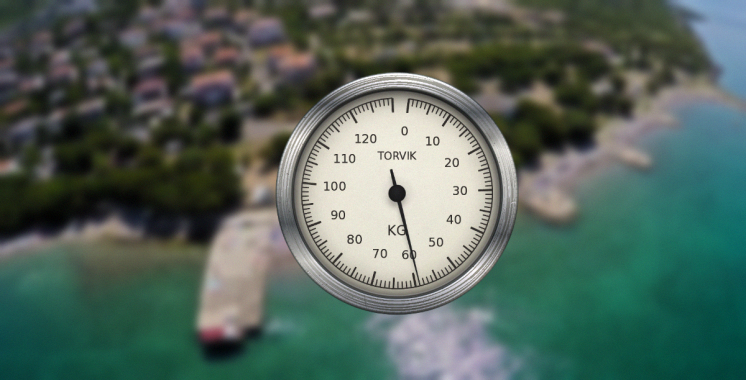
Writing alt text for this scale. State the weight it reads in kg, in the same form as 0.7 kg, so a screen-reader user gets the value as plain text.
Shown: 59 kg
